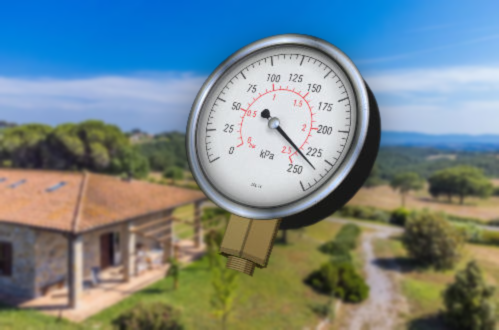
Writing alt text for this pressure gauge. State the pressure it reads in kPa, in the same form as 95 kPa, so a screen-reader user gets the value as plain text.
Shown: 235 kPa
